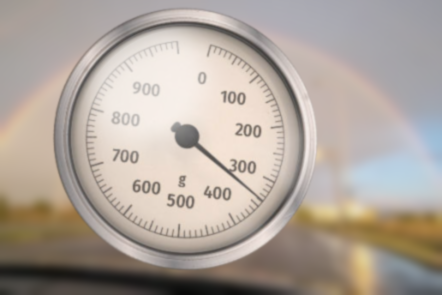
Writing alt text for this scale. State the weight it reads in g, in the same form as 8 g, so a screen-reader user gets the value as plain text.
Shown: 340 g
